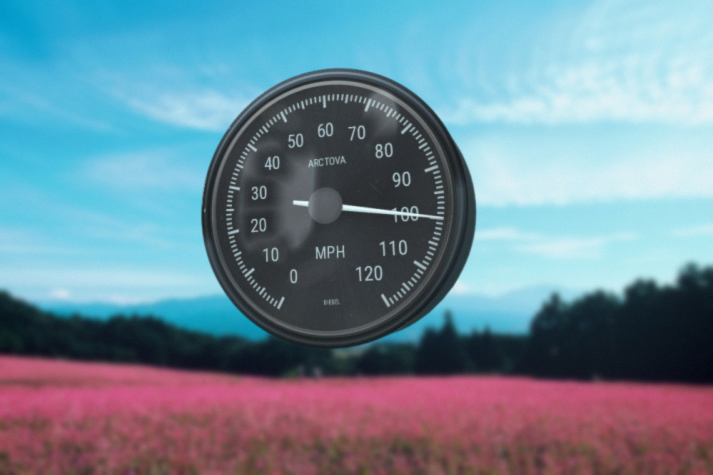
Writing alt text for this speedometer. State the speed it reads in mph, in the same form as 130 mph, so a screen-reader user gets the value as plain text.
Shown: 100 mph
